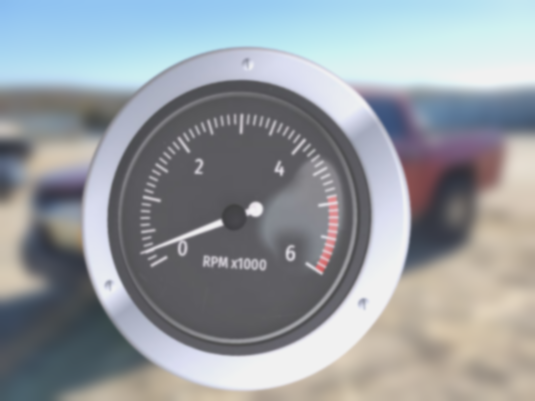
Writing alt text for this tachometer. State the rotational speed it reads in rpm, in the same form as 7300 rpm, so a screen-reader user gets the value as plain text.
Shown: 200 rpm
